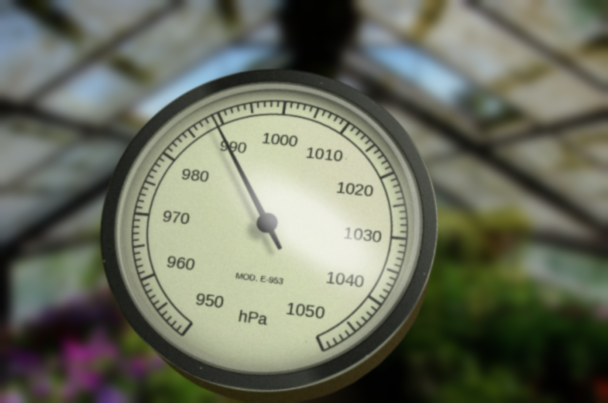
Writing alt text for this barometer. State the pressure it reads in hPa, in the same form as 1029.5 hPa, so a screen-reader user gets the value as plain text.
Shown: 989 hPa
